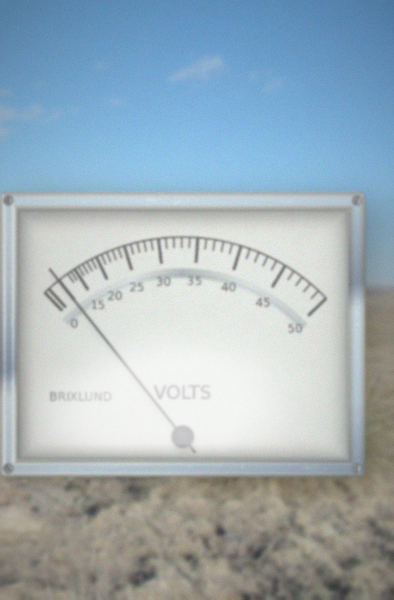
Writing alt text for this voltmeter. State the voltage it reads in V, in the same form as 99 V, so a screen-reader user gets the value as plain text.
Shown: 10 V
